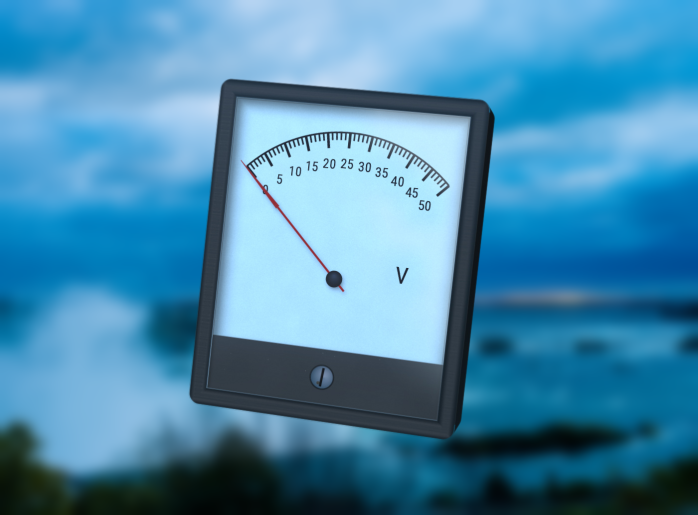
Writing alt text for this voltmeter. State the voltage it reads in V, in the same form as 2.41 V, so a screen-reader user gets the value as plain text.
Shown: 0 V
